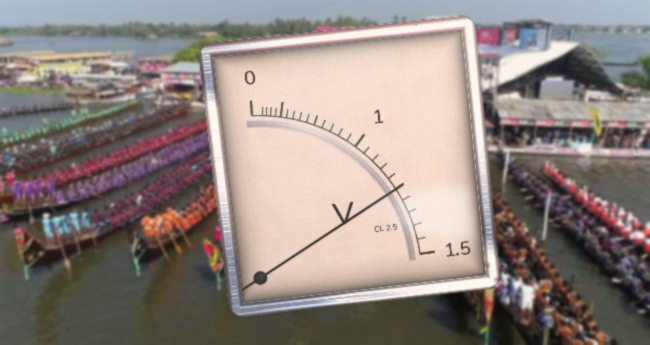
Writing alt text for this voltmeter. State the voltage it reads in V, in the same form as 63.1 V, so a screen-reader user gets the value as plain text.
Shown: 1.25 V
